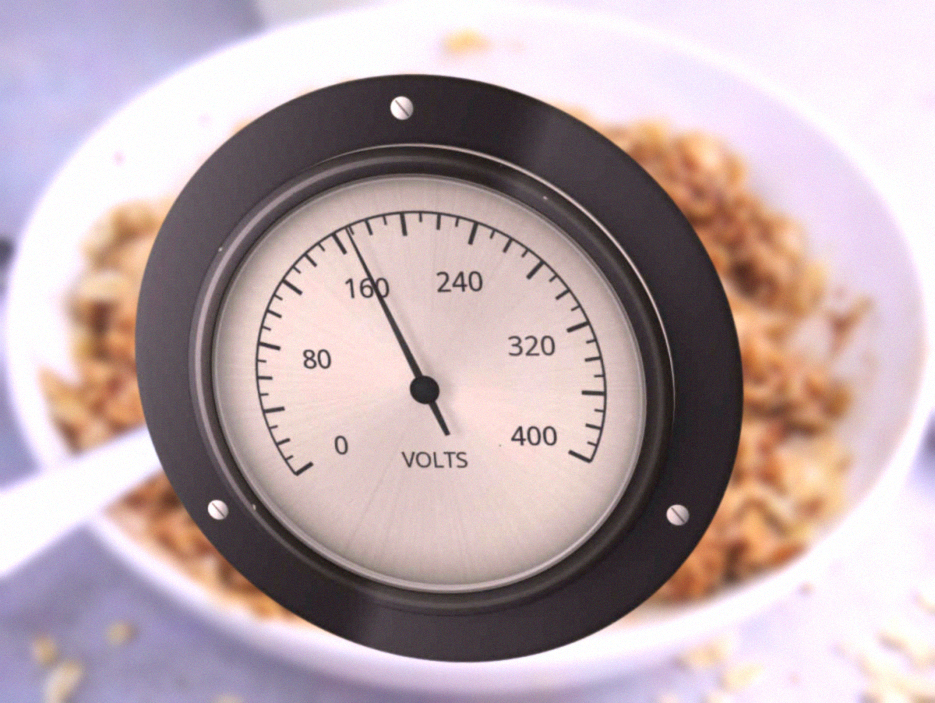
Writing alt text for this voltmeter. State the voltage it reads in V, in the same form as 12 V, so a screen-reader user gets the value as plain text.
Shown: 170 V
